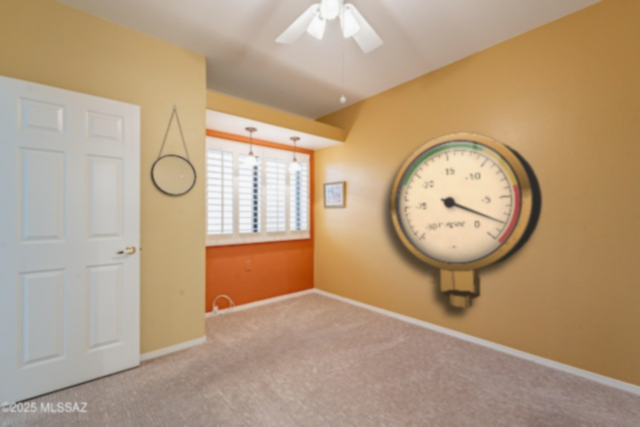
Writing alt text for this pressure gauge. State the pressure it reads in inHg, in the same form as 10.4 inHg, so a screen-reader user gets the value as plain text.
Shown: -2 inHg
